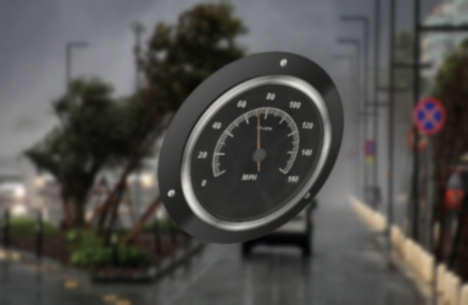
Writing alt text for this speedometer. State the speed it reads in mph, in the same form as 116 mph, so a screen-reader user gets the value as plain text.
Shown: 70 mph
